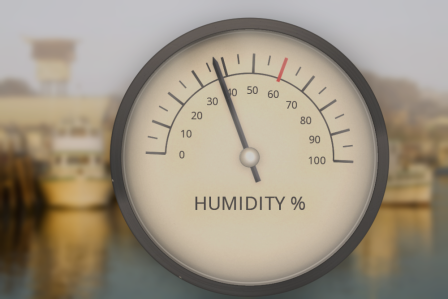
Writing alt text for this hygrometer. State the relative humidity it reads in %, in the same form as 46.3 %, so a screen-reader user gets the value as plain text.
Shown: 37.5 %
